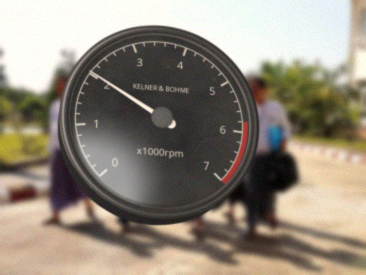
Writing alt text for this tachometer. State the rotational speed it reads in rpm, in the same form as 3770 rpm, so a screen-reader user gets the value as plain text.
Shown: 2000 rpm
